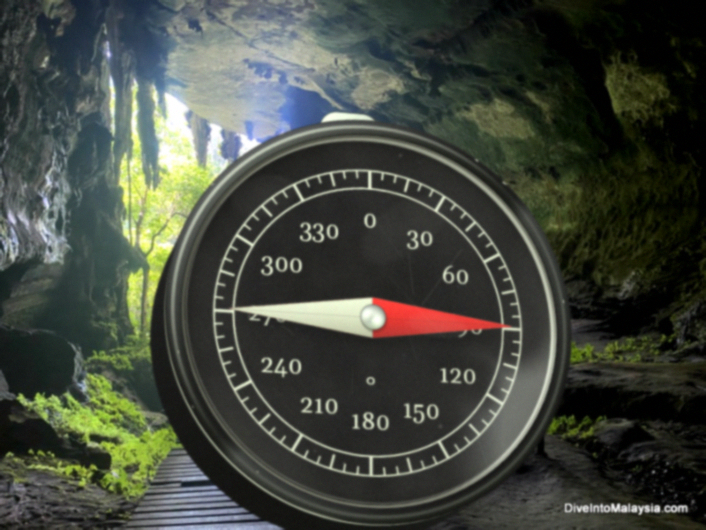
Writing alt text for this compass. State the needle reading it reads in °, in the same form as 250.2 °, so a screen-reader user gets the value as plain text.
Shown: 90 °
